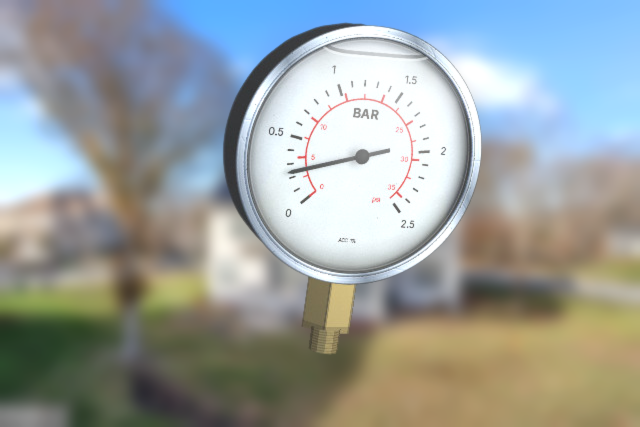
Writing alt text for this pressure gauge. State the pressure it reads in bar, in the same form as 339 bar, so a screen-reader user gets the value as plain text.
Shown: 0.25 bar
